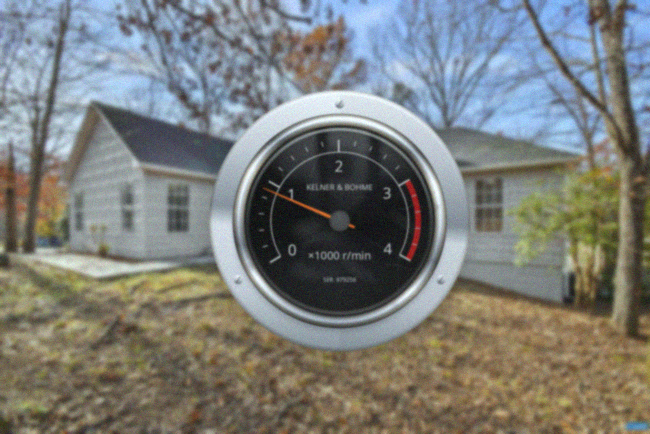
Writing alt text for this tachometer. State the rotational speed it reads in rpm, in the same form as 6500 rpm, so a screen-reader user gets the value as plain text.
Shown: 900 rpm
